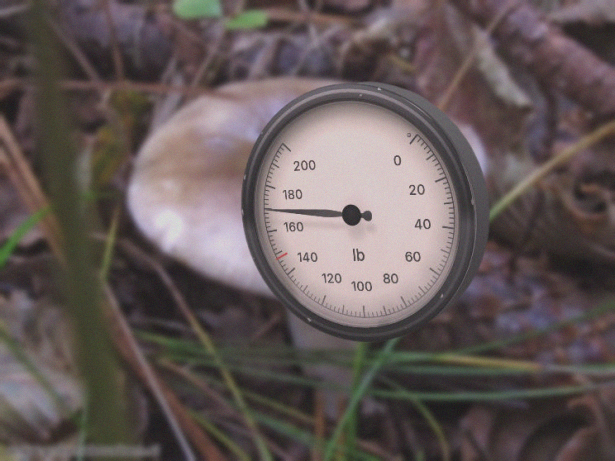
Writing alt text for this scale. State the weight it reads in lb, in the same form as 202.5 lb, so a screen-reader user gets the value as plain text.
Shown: 170 lb
